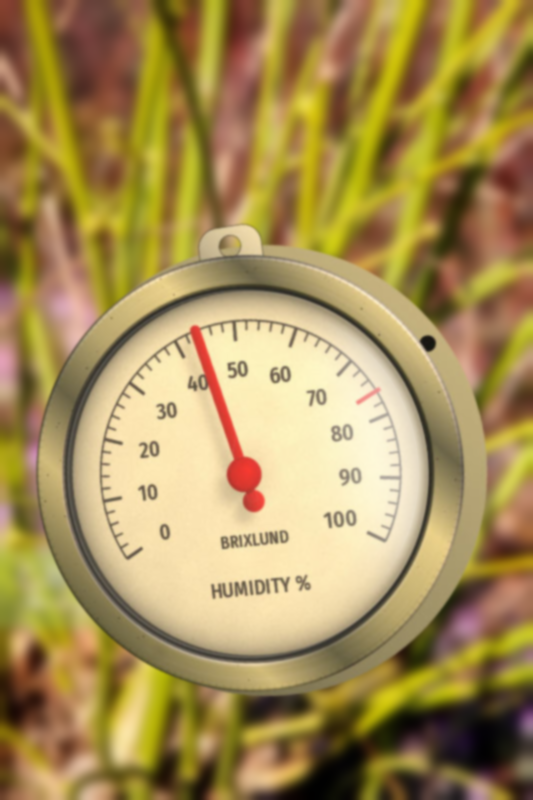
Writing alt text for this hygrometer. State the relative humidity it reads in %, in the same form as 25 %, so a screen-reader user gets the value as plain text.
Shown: 44 %
